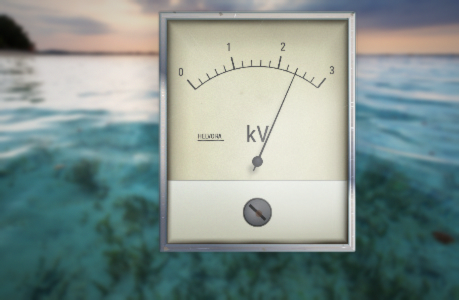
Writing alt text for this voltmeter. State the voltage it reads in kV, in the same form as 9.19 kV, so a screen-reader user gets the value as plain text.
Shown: 2.4 kV
